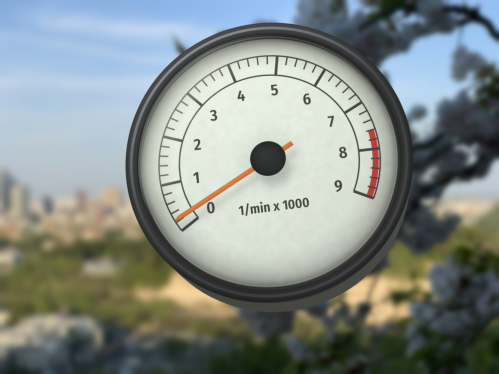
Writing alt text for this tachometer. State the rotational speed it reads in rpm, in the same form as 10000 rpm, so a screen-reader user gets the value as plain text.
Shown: 200 rpm
